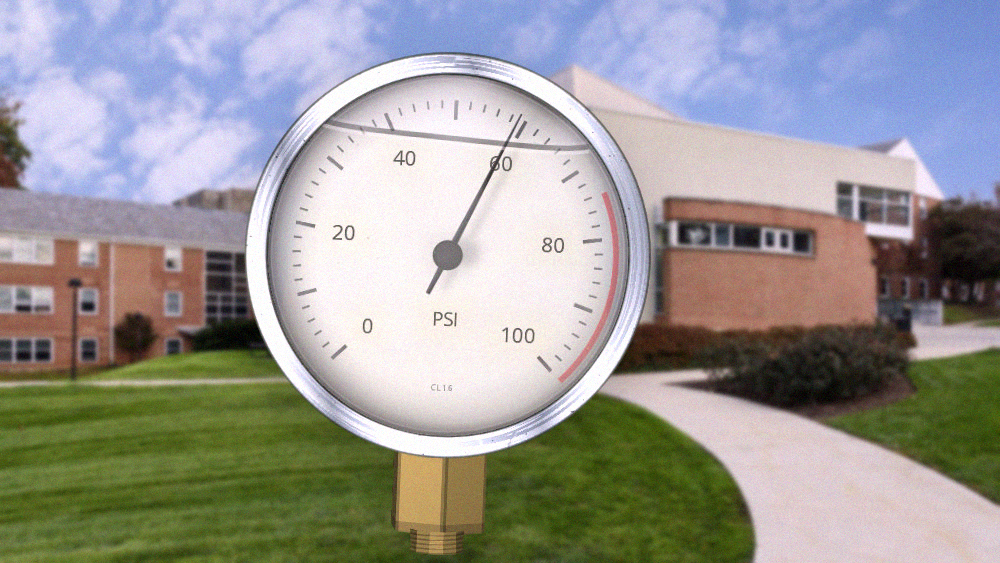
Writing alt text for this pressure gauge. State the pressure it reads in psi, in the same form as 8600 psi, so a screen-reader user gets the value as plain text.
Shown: 59 psi
